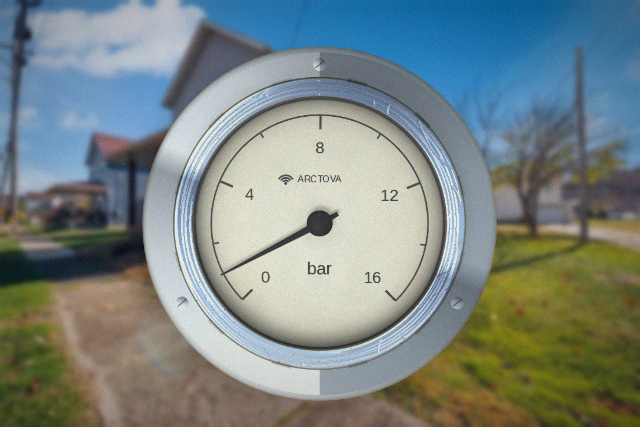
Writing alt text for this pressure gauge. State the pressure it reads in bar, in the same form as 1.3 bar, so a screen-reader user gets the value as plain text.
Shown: 1 bar
